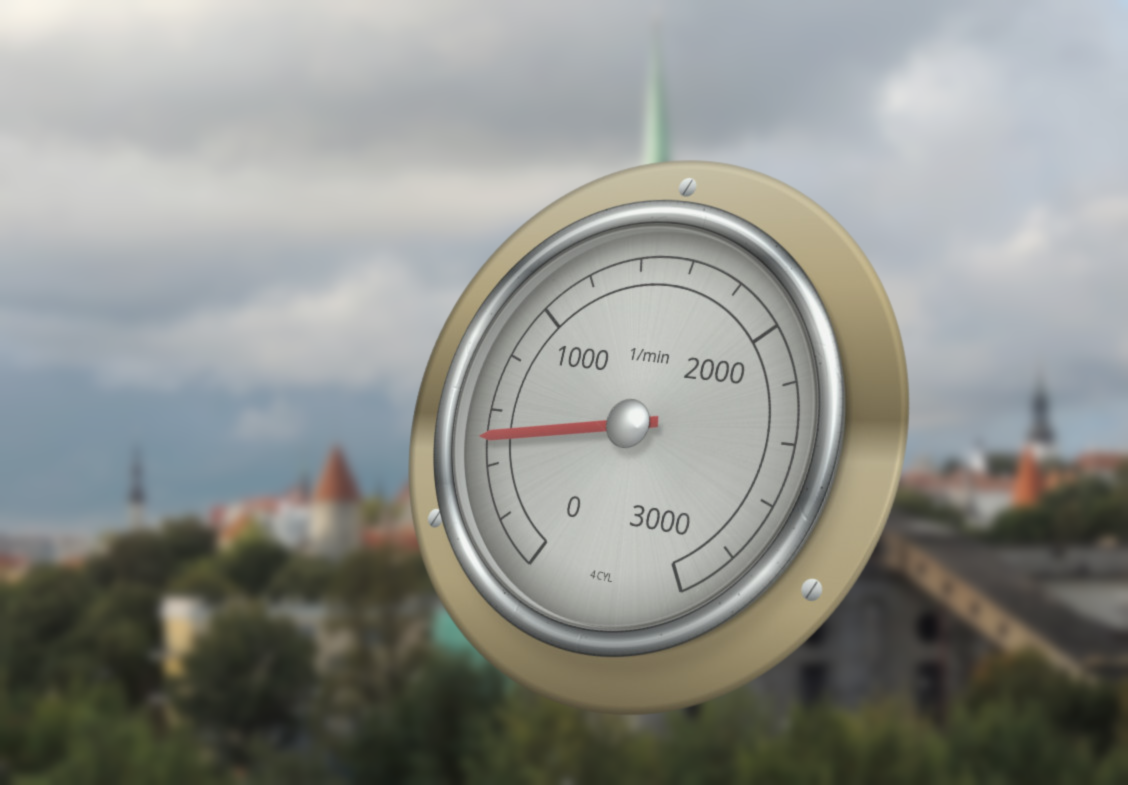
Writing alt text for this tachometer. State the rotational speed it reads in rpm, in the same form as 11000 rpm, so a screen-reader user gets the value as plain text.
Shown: 500 rpm
